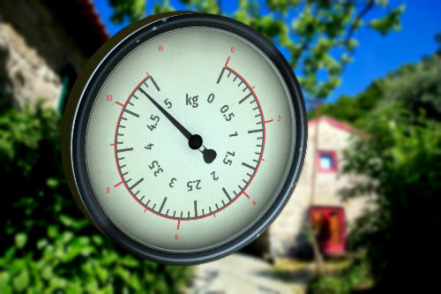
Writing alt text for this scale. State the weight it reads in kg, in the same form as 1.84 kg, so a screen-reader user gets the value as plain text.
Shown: 4.8 kg
